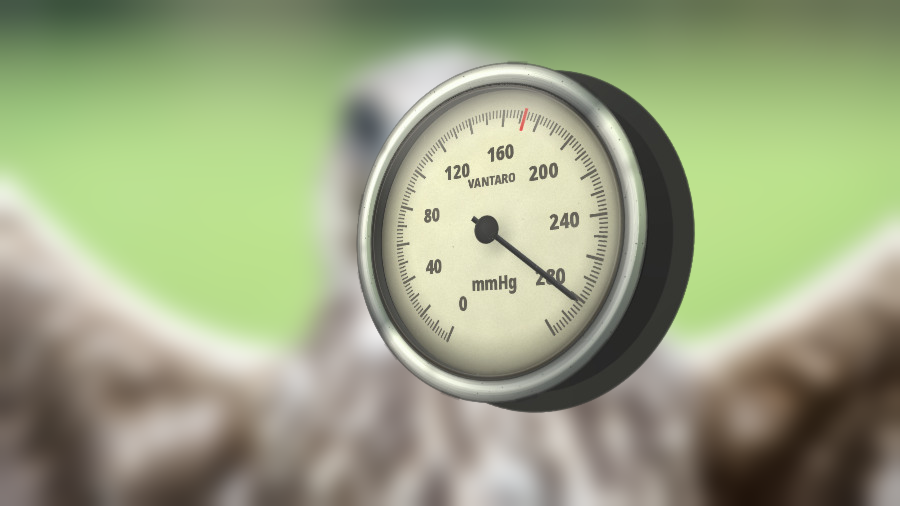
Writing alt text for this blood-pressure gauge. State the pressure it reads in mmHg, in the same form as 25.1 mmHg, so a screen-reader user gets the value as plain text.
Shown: 280 mmHg
